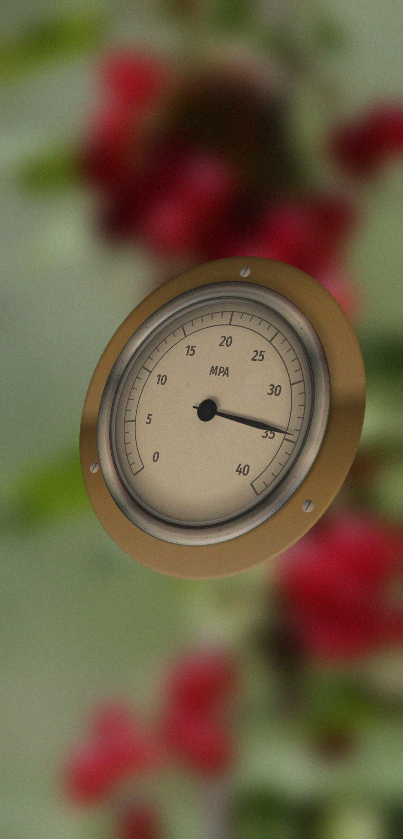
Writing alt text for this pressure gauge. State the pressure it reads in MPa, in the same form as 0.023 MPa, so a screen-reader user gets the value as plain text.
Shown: 34.5 MPa
